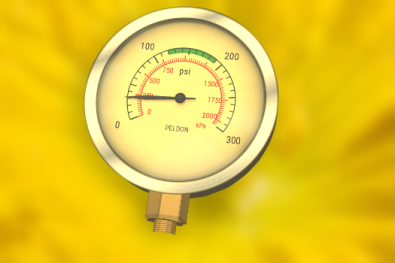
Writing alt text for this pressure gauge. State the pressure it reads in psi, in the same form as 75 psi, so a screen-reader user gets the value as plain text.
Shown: 30 psi
